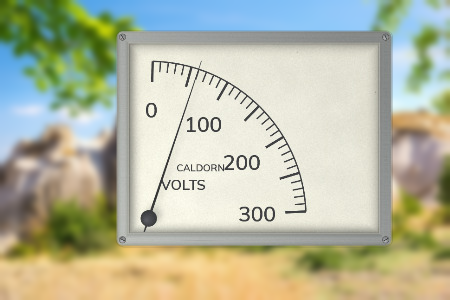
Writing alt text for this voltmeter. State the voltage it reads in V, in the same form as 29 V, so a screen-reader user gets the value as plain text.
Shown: 60 V
